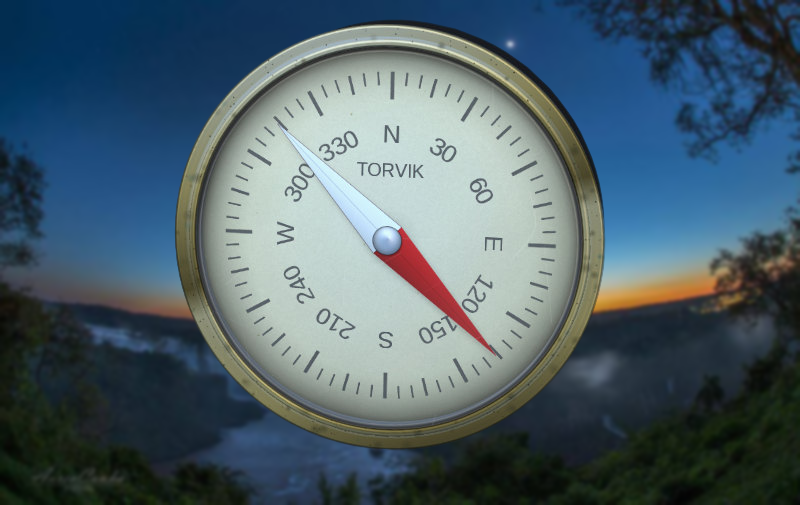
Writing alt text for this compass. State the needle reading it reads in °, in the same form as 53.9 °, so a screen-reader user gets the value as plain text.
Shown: 135 °
